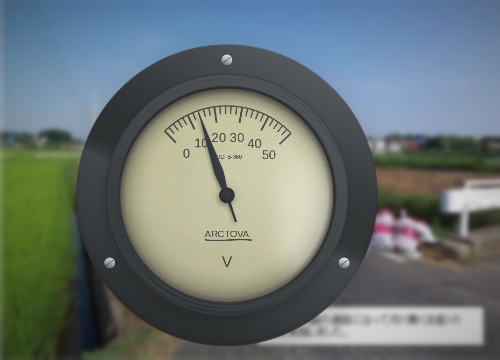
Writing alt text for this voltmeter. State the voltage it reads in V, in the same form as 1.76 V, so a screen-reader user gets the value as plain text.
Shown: 14 V
